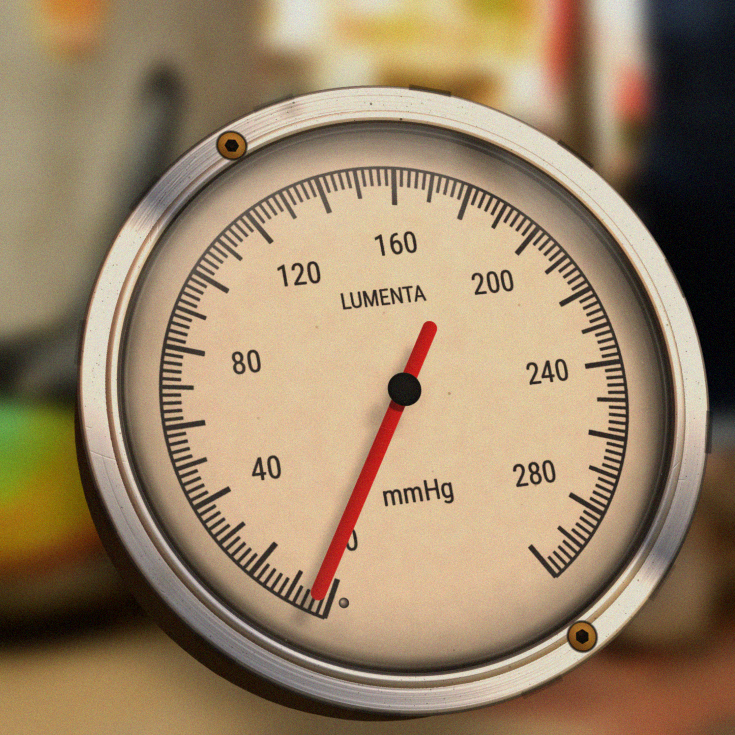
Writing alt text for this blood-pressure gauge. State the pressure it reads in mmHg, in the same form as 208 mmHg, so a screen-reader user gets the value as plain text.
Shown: 4 mmHg
